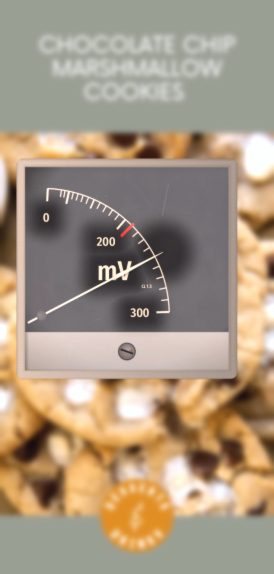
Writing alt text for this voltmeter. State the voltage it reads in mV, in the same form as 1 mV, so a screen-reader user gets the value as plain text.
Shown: 250 mV
